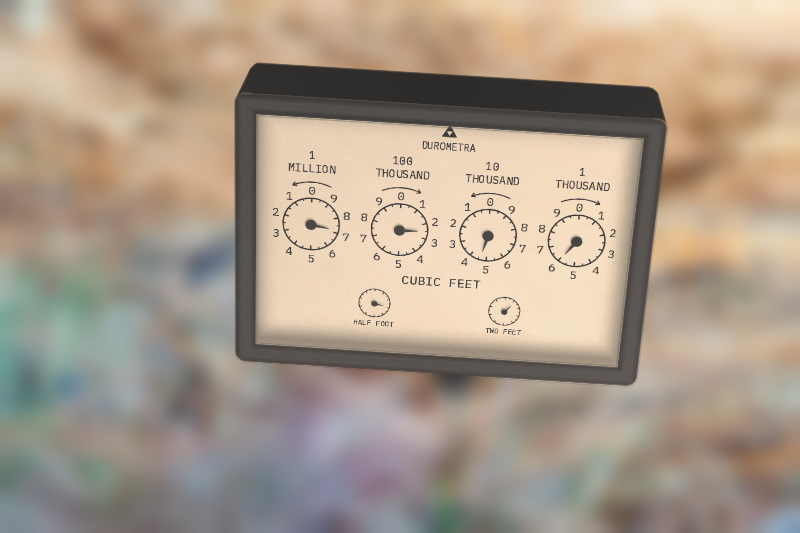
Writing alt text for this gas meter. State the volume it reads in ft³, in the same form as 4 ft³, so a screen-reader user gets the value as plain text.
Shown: 724600 ft³
